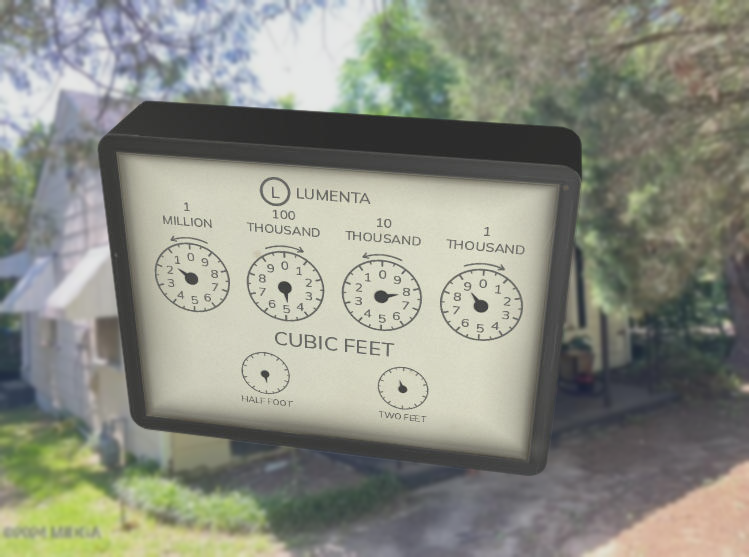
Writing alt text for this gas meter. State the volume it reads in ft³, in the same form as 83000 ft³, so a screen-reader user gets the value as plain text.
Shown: 147900 ft³
